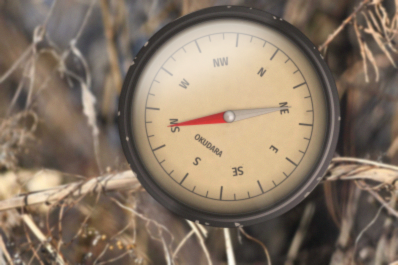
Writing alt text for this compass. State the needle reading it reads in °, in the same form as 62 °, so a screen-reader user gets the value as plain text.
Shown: 225 °
